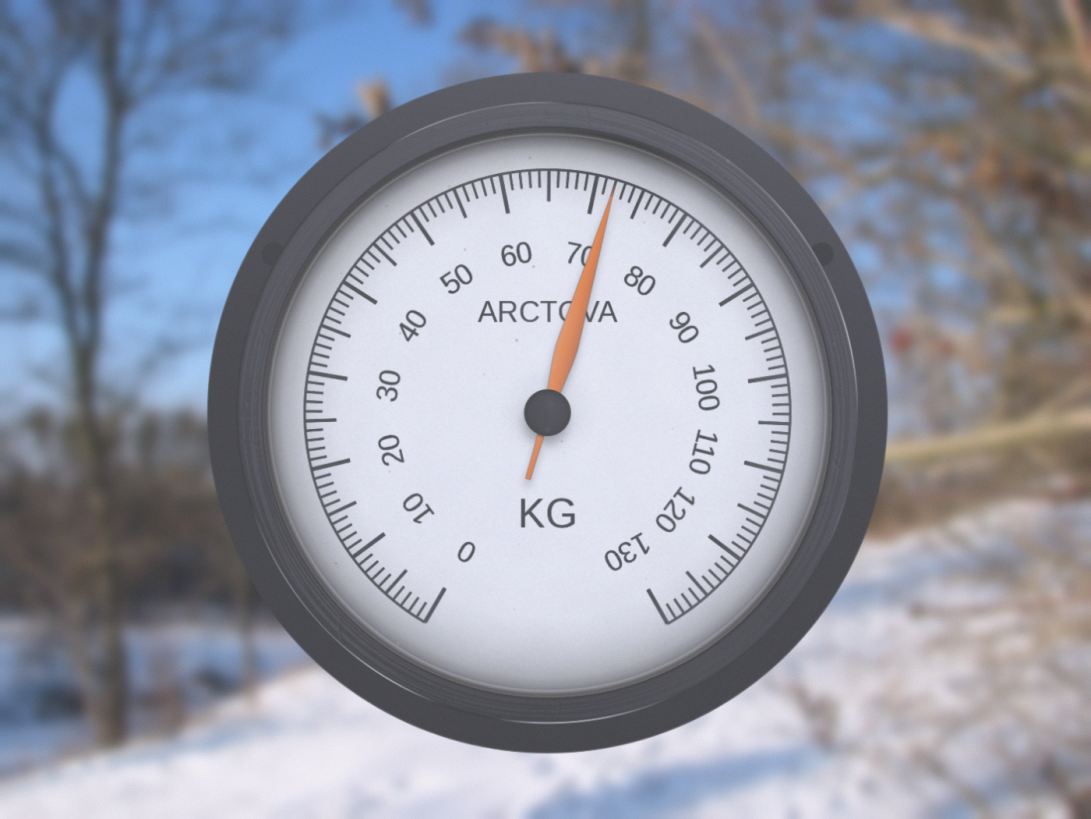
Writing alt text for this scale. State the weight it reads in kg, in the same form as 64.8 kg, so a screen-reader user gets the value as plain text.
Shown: 72 kg
